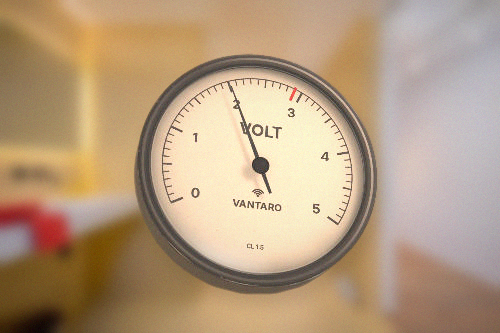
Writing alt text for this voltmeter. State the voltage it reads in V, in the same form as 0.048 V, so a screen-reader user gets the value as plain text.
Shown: 2 V
